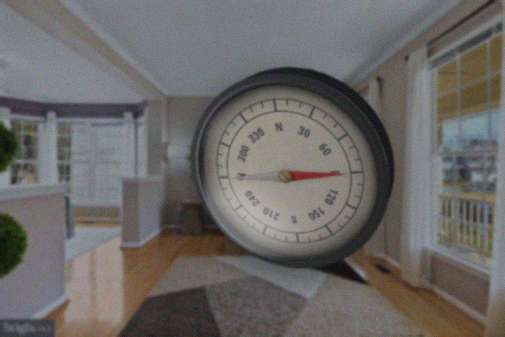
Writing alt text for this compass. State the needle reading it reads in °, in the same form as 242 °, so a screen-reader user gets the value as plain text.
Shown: 90 °
